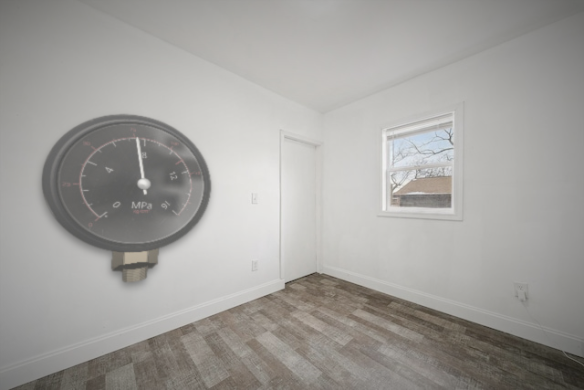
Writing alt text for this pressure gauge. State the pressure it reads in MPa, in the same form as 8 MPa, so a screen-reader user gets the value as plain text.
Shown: 7.5 MPa
